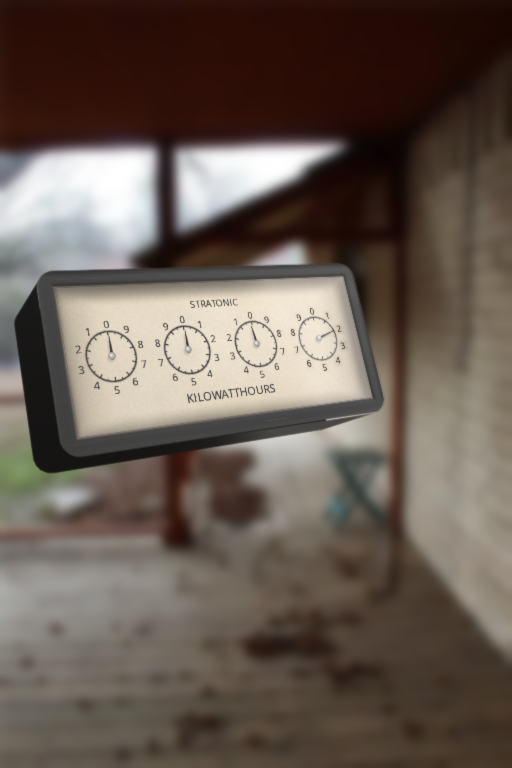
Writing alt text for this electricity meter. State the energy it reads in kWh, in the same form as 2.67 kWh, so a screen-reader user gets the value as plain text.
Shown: 2 kWh
